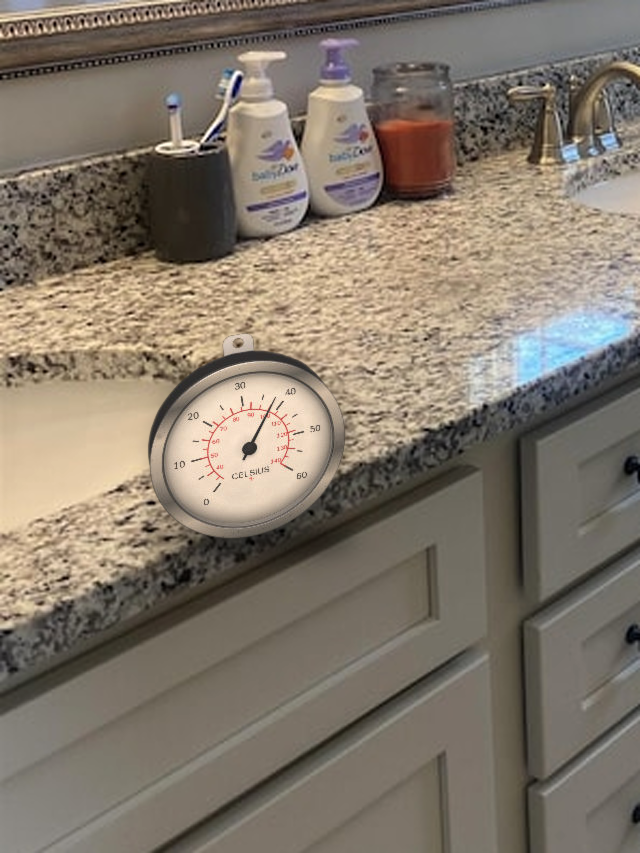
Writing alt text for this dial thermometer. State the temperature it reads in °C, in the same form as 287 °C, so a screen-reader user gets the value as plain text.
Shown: 37.5 °C
